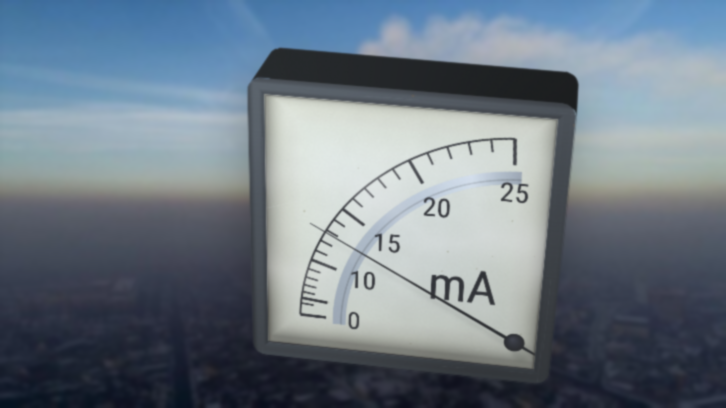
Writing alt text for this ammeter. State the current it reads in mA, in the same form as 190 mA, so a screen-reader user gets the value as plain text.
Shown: 13 mA
